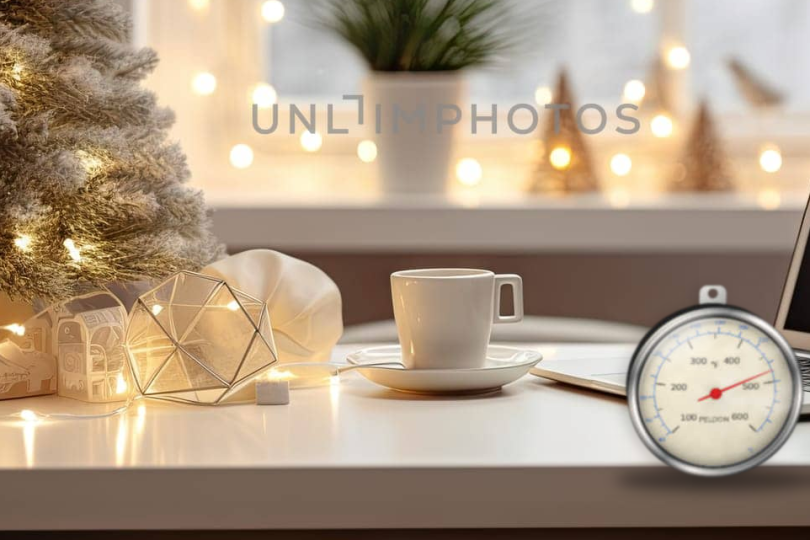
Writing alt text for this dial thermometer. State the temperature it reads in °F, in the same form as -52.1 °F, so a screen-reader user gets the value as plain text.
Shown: 475 °F
